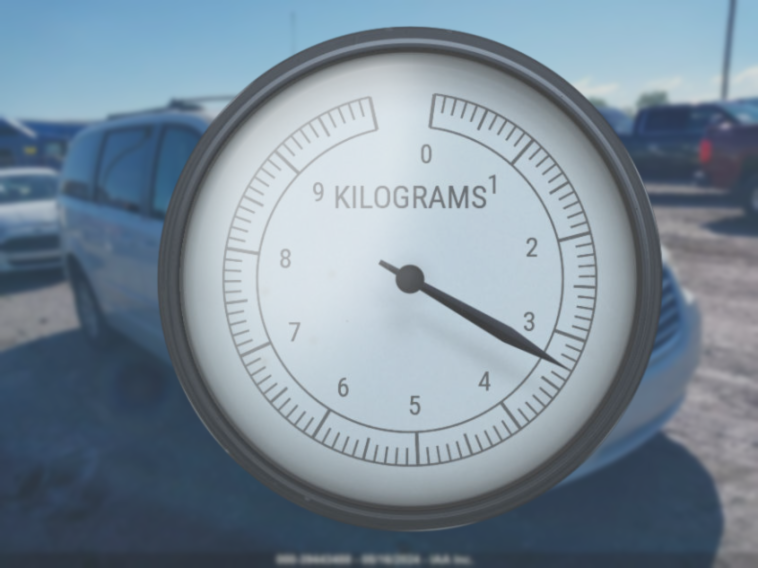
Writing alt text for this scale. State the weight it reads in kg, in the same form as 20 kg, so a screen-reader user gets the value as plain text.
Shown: 3.3 kg
